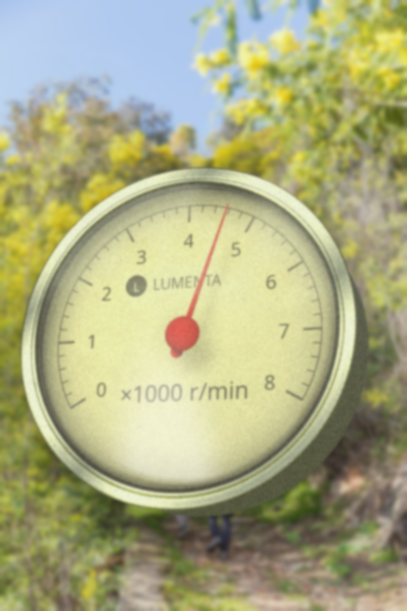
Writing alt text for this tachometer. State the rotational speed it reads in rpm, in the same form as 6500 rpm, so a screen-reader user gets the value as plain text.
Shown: 4600 rpm
